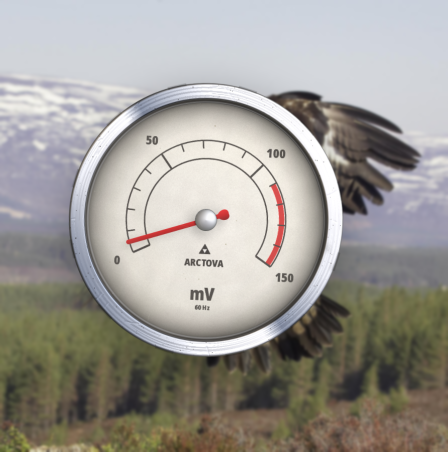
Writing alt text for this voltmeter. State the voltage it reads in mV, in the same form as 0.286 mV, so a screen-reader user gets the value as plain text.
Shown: 5 mV
